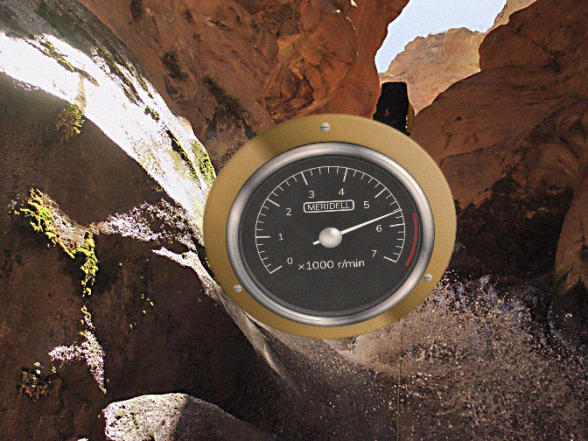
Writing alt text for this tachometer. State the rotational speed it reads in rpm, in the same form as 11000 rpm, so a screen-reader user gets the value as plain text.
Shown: 5600 rpm
